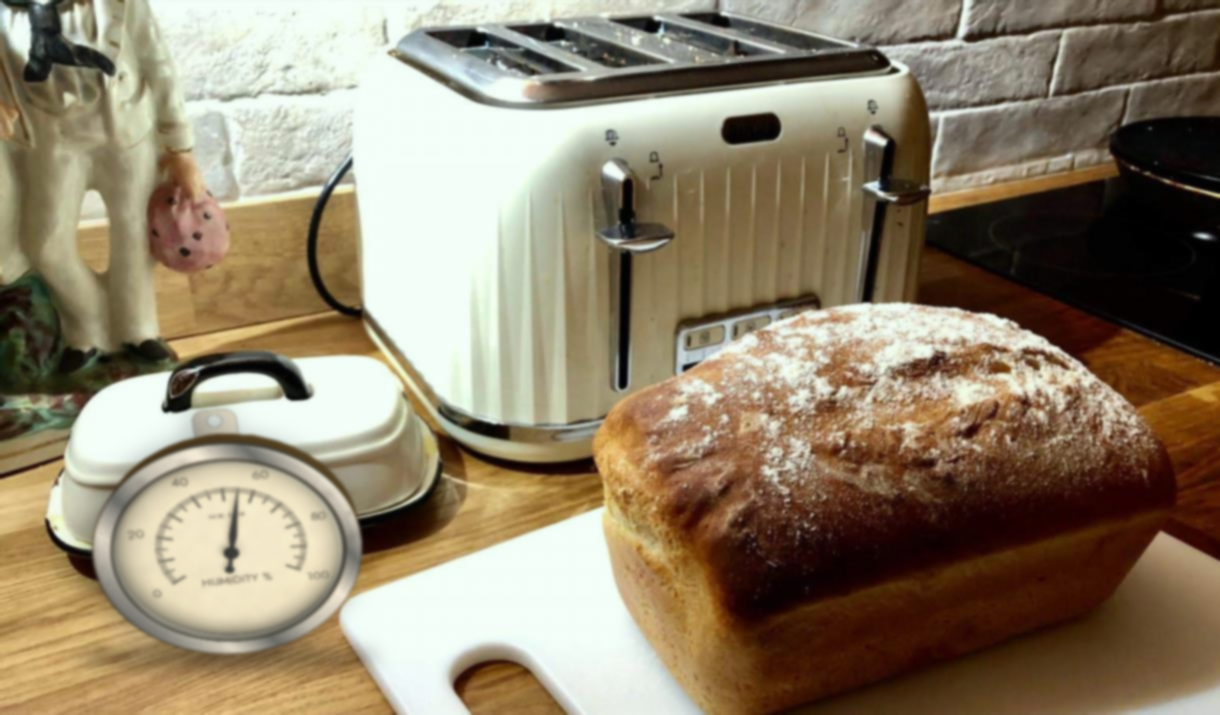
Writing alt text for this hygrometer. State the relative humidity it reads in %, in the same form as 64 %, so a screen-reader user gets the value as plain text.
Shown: 55 %
